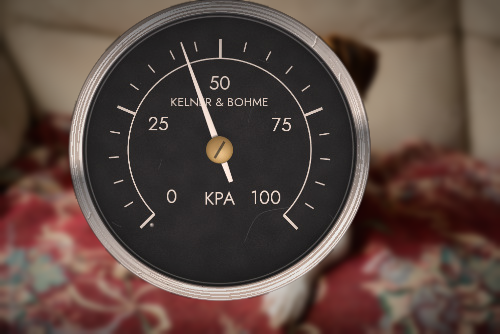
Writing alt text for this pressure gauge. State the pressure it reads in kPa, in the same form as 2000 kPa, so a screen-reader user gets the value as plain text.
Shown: 42.5 kPa
